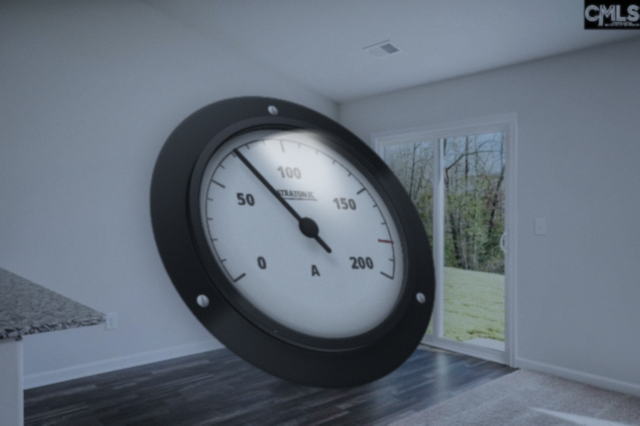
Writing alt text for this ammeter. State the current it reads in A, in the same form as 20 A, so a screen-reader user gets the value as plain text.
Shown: 70 A
